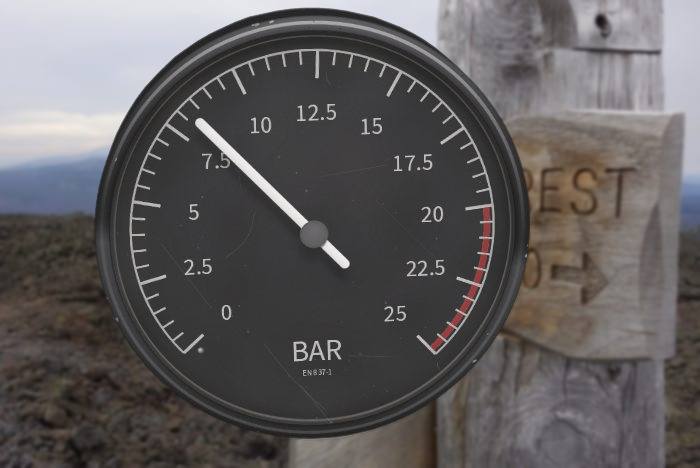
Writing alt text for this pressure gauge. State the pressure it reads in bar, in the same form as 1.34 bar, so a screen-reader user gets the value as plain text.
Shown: 8.25 bar
